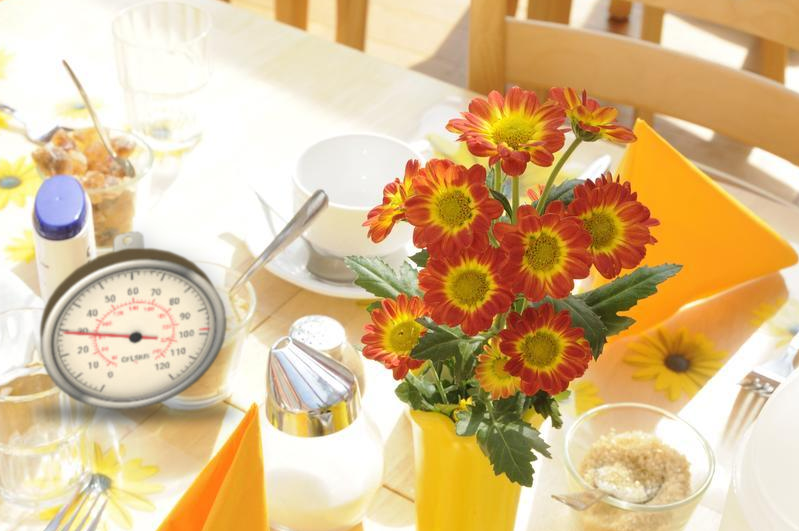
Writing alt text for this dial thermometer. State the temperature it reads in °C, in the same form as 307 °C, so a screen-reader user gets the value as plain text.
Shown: 30 °C
